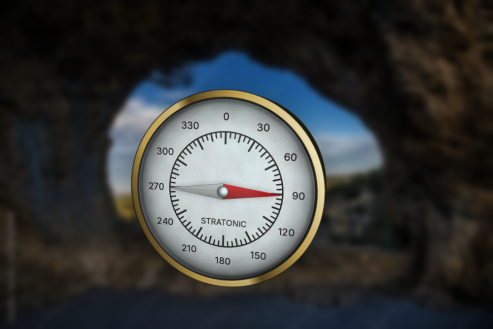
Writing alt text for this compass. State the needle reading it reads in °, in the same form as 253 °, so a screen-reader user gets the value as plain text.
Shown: 90 °
